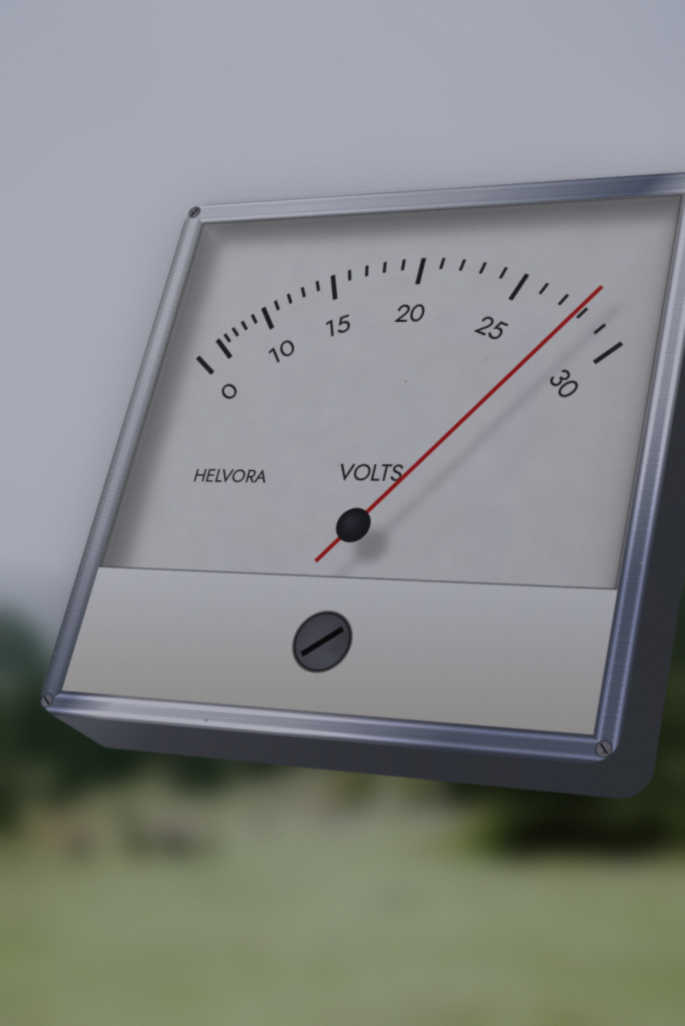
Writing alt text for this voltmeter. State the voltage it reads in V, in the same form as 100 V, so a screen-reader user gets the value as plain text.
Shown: 28 V
